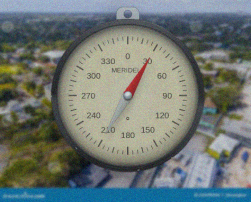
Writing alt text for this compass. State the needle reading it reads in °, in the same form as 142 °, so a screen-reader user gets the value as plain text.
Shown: 30 °
